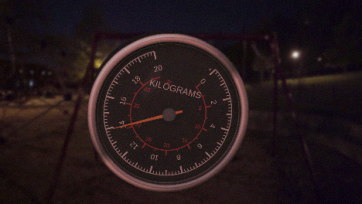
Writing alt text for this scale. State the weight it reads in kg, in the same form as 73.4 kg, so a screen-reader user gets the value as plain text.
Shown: 14 kg
